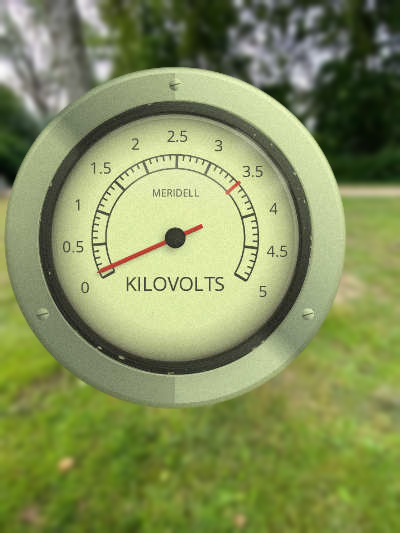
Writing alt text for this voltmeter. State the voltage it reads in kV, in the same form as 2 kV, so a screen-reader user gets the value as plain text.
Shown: 0.1 kV
